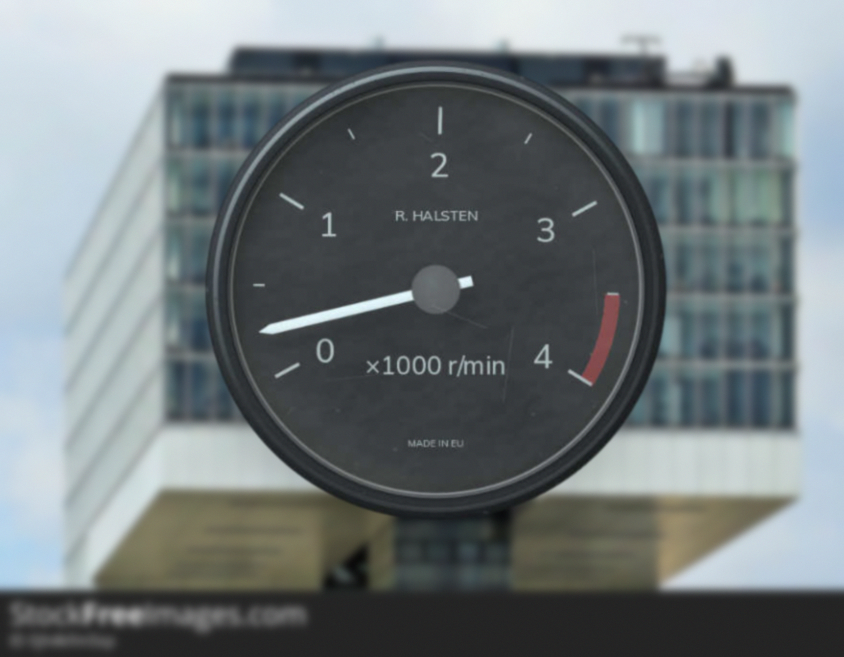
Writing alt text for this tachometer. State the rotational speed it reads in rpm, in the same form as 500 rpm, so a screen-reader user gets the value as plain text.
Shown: 250 rpm
